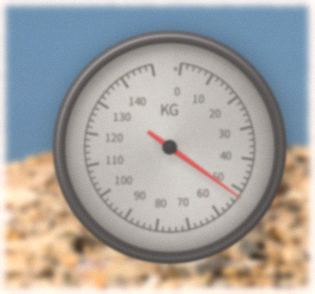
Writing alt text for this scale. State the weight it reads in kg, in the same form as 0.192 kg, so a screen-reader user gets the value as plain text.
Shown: 52 kg
